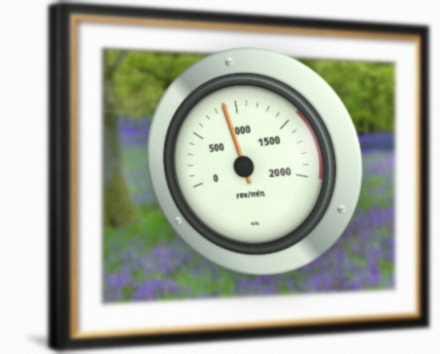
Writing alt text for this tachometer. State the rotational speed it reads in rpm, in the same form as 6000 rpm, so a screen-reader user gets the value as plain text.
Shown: 900 rpm
